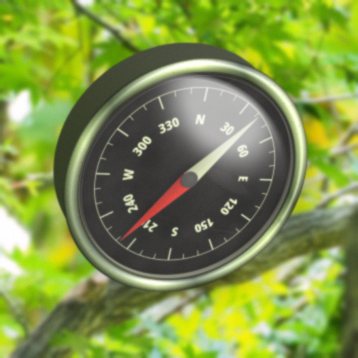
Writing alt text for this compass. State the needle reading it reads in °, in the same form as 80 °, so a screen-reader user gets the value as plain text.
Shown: 220 °
